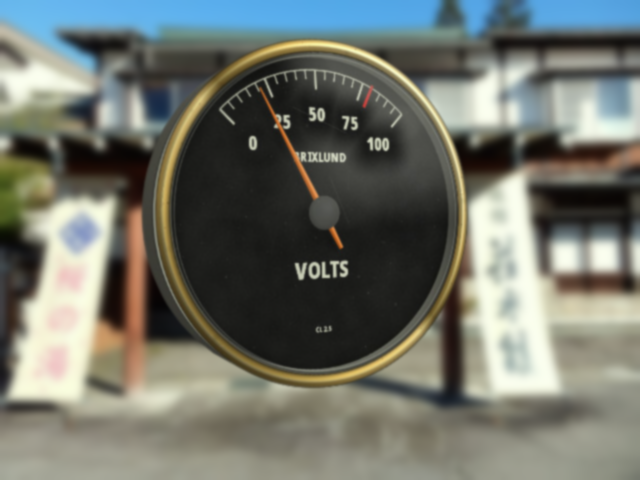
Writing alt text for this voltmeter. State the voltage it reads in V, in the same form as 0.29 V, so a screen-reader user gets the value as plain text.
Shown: 20 V
